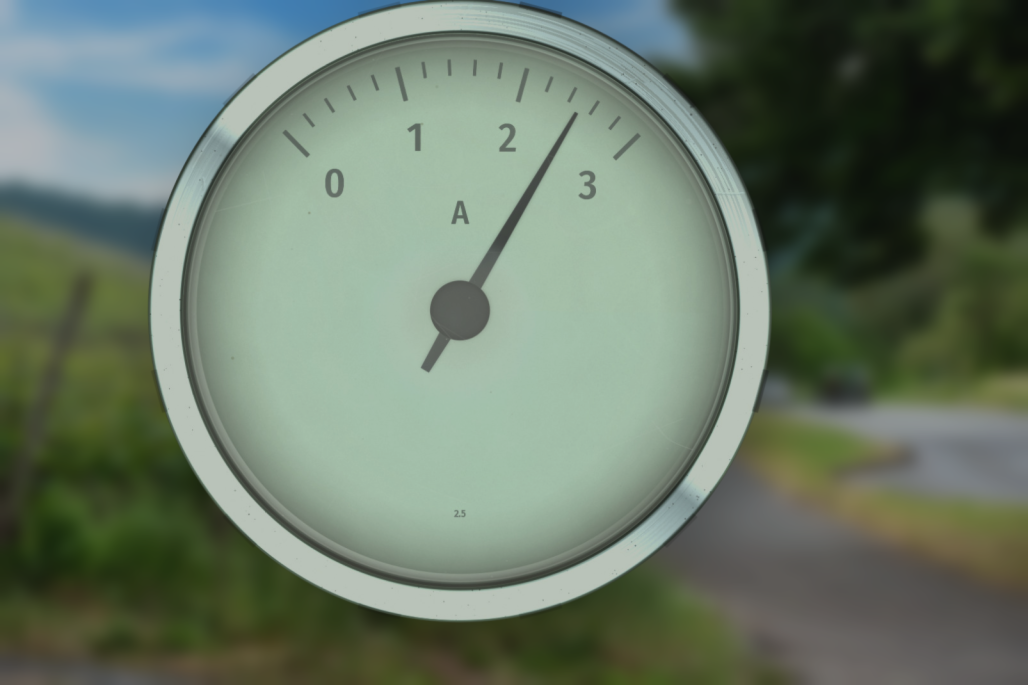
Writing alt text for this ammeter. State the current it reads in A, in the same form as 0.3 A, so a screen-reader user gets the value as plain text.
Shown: 2.5 A
